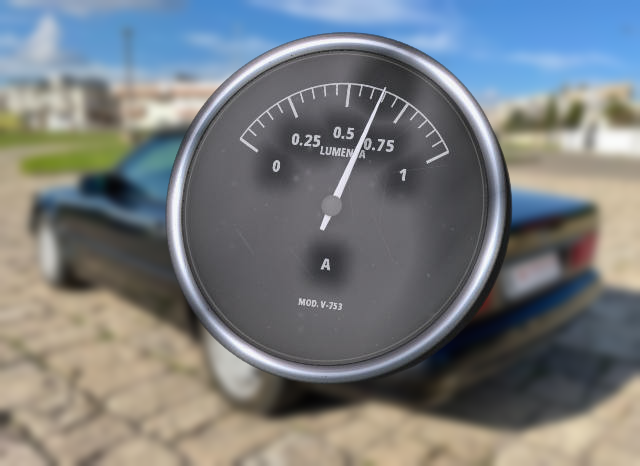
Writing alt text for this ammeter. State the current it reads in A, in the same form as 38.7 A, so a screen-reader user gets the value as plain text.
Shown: 0.65 A
